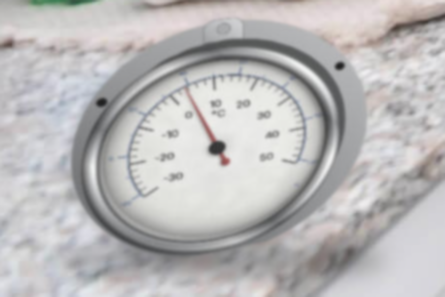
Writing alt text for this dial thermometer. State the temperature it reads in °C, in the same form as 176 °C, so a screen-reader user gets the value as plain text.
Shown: 4 °C
